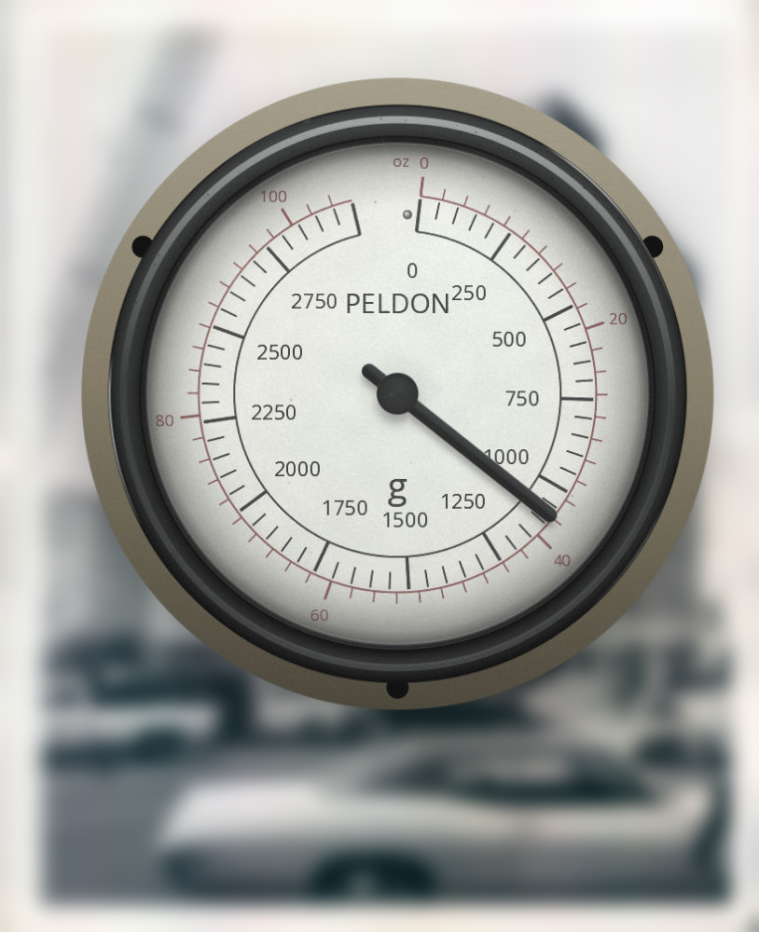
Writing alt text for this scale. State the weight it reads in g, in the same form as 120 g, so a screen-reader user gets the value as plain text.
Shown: 1075 g
